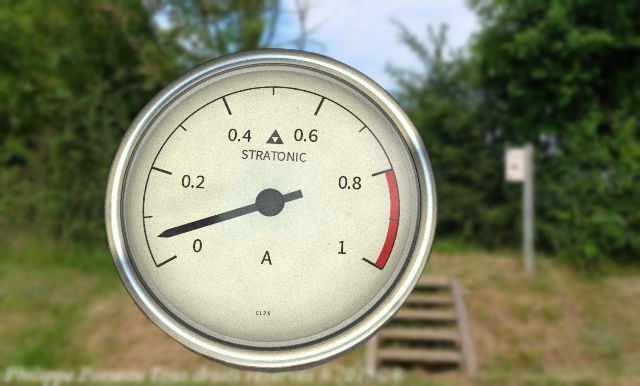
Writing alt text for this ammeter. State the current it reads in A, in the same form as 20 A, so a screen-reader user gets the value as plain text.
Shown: 0.05 A
